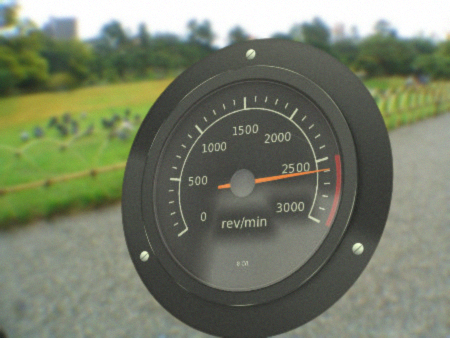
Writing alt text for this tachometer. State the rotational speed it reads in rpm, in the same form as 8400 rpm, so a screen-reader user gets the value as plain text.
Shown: 2600 rpm
